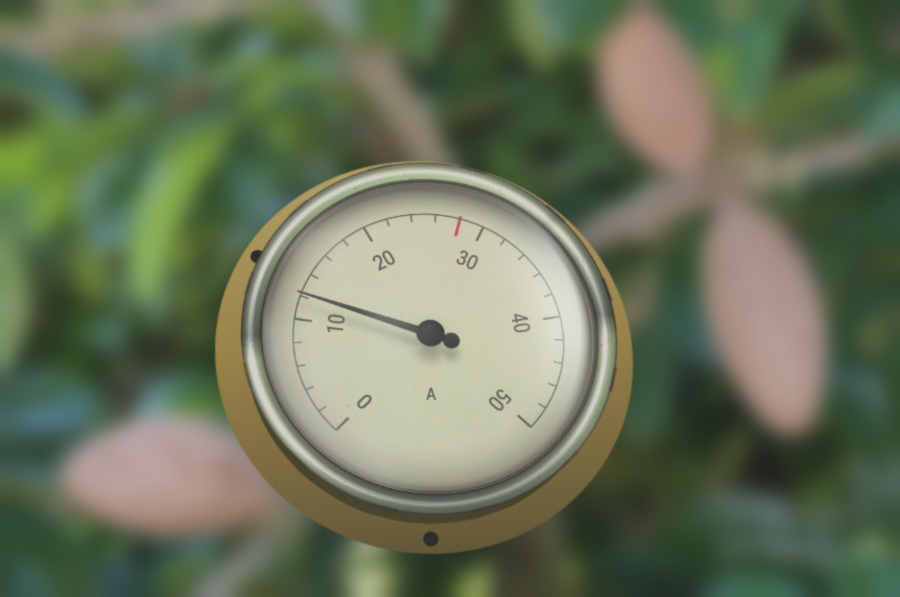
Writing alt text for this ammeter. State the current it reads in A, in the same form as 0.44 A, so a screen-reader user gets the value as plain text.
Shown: 12 A
